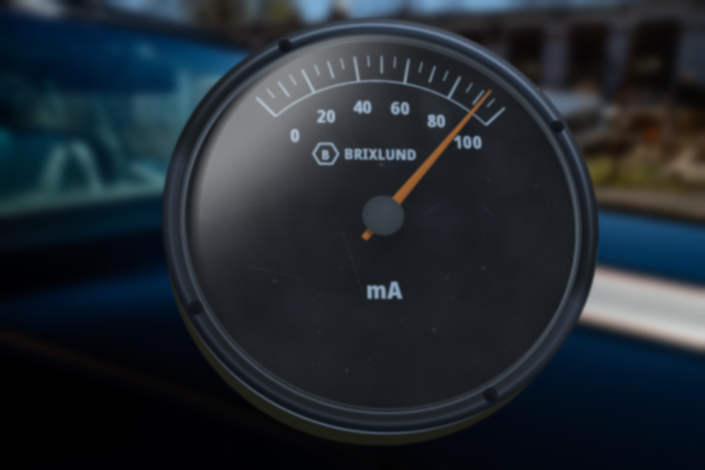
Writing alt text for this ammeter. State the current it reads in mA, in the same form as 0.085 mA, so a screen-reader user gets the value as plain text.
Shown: 92.5 mA
